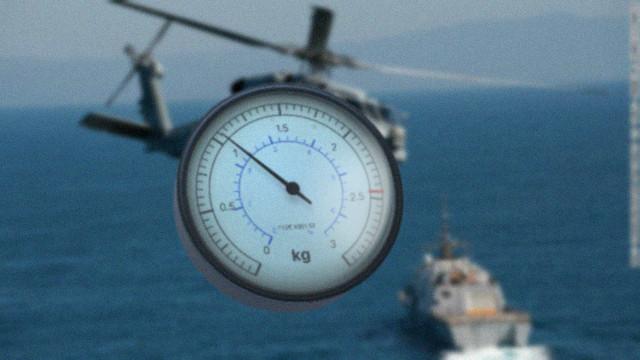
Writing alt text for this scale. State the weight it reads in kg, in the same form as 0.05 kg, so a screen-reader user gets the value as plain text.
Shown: 1.05 kg
